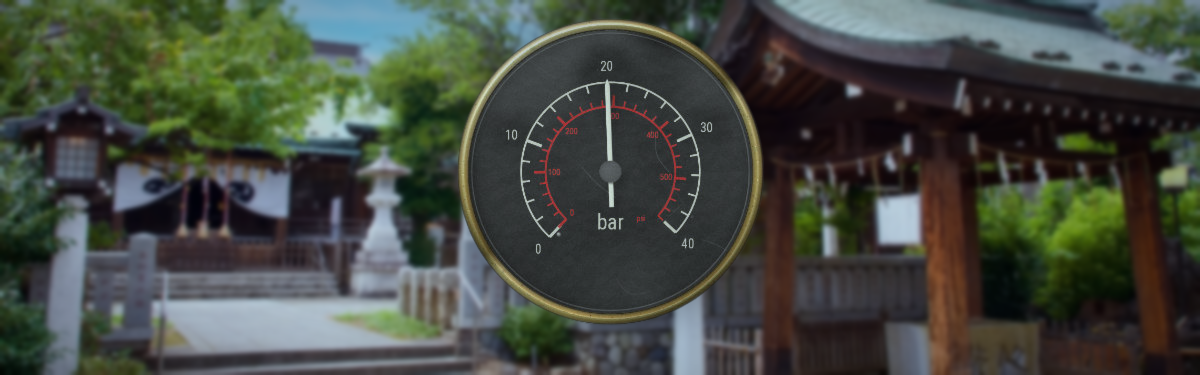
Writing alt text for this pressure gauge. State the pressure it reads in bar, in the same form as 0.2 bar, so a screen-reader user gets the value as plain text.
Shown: 20 bar
